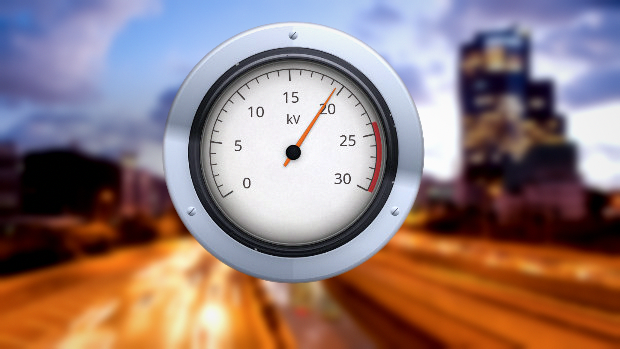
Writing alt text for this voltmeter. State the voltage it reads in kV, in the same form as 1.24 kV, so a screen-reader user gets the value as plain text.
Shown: 19.5 kV
